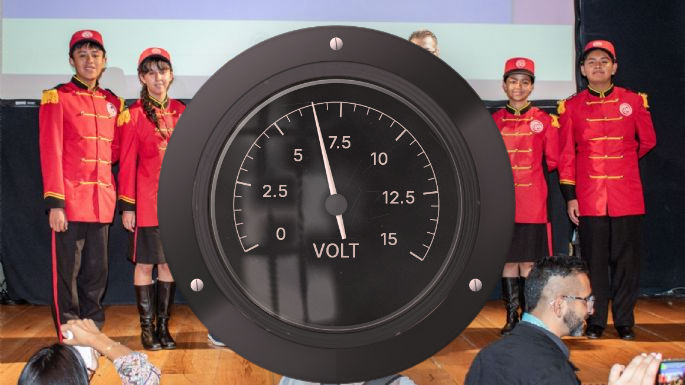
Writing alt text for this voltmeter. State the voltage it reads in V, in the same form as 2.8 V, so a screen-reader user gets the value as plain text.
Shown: 6.5 V
